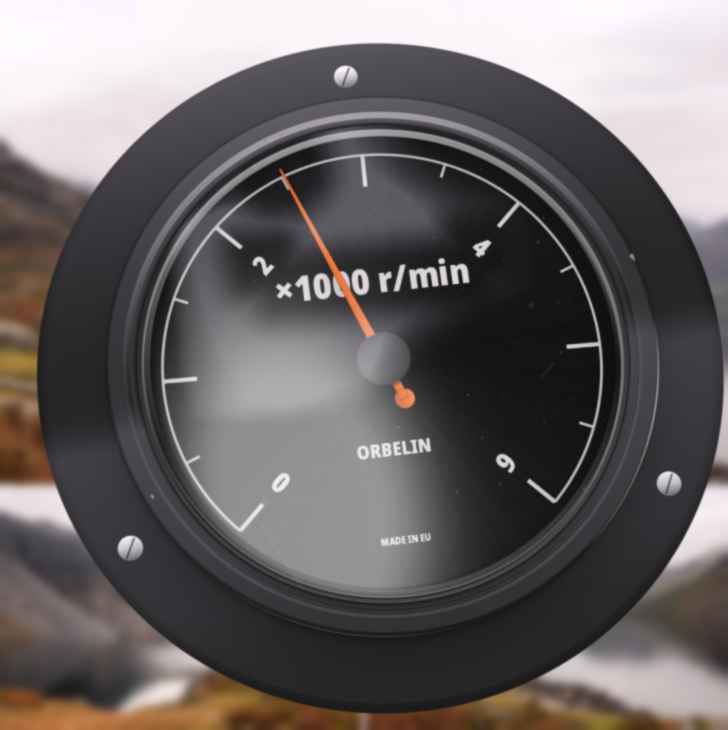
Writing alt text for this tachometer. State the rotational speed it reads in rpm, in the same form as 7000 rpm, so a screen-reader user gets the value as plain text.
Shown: 2500 rpm
